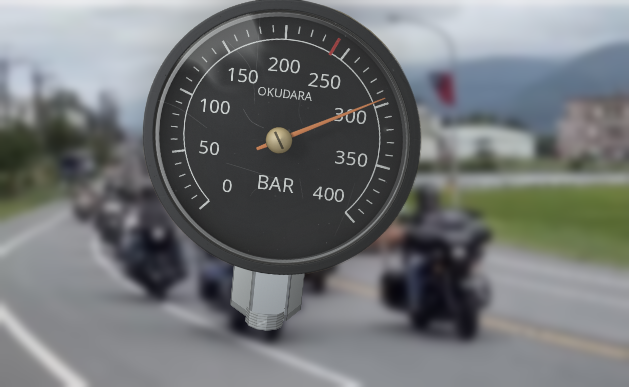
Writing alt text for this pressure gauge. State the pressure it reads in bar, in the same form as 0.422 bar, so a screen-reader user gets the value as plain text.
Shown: 295 bar
